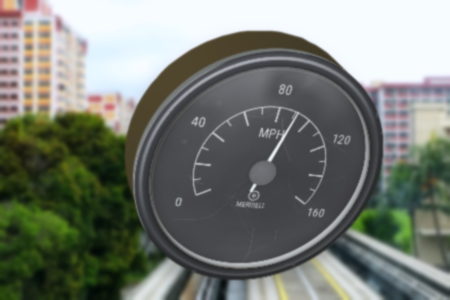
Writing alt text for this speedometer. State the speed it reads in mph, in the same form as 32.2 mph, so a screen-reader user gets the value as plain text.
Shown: 90 mph
